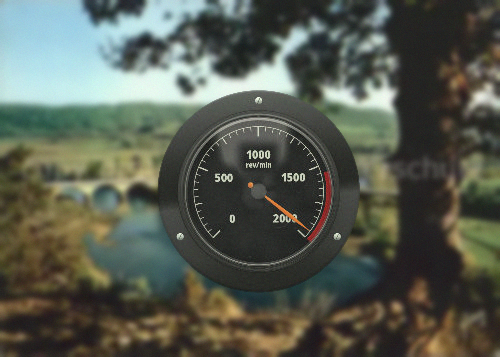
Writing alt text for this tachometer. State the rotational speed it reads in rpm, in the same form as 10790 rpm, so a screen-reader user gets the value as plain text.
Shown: 1950 rpm
